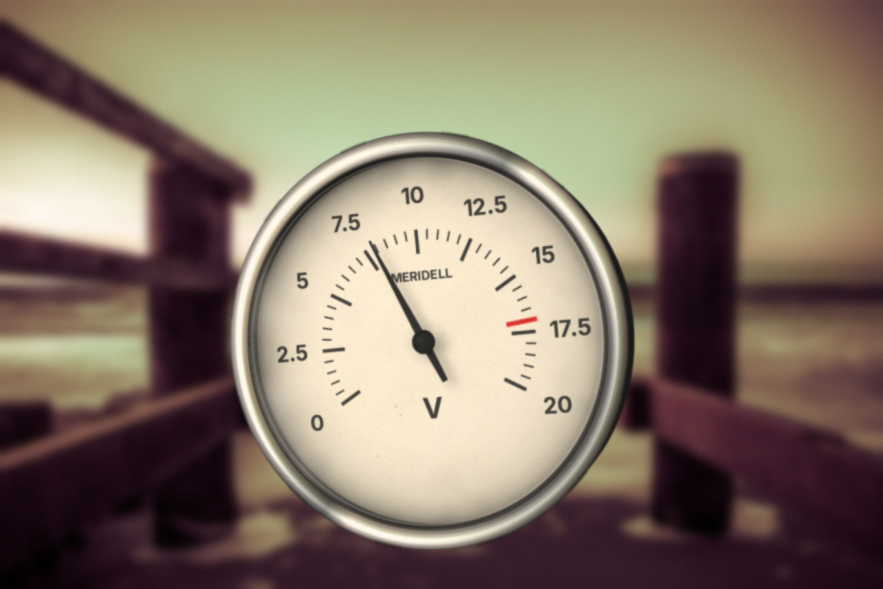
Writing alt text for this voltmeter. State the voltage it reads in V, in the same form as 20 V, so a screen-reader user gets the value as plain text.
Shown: 8 V
